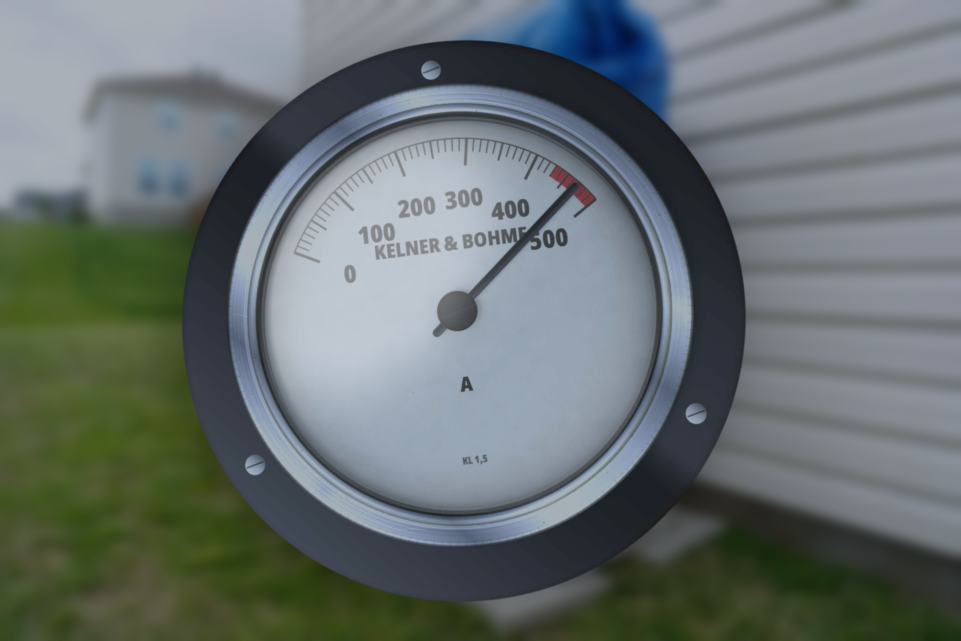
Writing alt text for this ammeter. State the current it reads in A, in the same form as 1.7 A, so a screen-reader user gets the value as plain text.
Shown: 470 A
